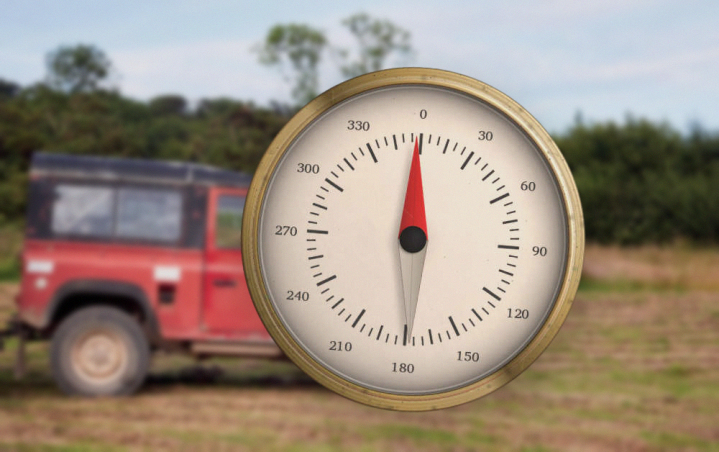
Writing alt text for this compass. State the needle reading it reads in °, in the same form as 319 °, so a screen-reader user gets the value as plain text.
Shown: 357.5 °
